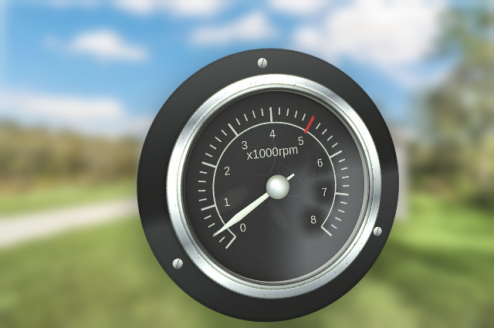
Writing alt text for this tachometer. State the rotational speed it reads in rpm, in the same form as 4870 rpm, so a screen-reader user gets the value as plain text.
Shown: 400 rpm
